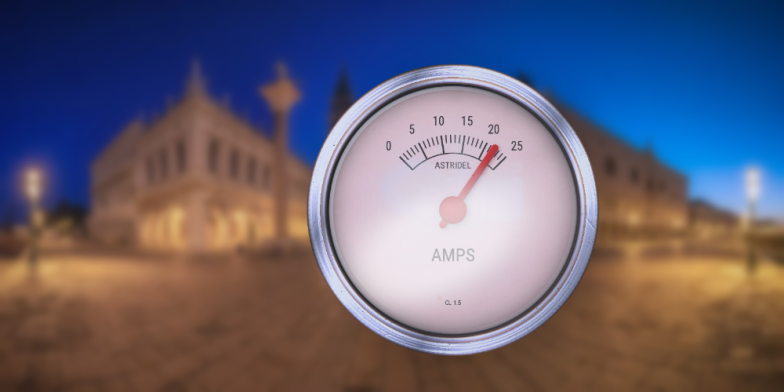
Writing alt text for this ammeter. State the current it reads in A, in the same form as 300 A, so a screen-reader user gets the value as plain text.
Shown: 22 A
